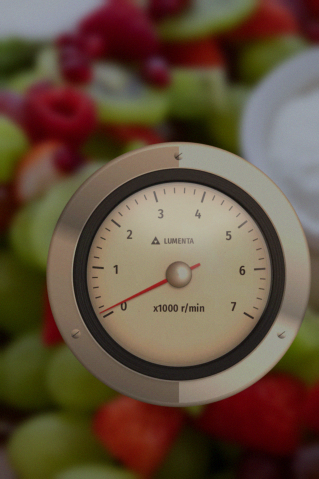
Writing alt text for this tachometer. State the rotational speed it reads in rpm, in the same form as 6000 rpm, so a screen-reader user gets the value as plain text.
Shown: 100 rpm
